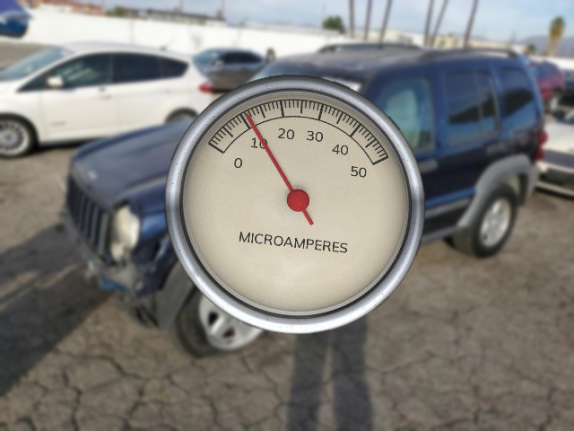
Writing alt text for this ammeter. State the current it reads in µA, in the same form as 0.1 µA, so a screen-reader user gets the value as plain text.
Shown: 11 µA
